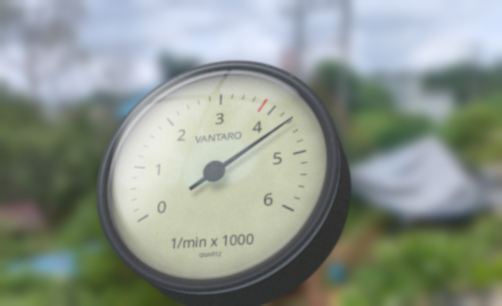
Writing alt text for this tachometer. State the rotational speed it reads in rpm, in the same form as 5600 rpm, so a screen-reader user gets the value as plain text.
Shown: 4400 rpm
